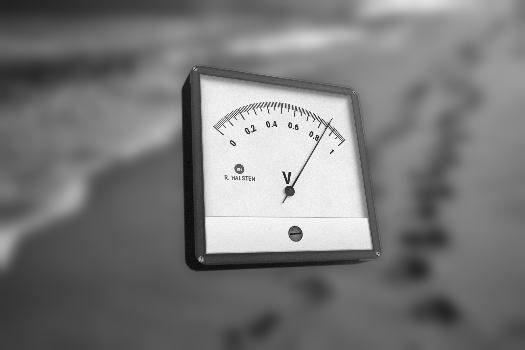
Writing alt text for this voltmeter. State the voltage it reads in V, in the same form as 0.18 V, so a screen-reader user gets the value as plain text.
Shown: 0.85 V
